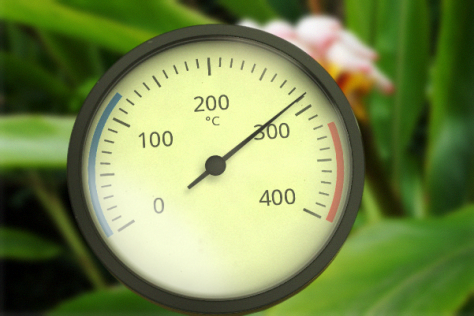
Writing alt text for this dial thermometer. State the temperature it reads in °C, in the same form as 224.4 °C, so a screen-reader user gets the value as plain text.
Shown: 290 °C
